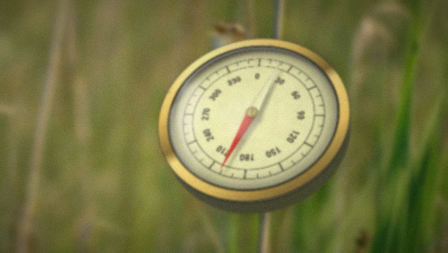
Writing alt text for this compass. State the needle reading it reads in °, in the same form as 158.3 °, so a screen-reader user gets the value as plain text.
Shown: 200 °
